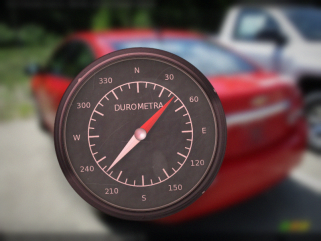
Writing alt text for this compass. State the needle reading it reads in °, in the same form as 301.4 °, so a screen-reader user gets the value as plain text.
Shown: 45 °
